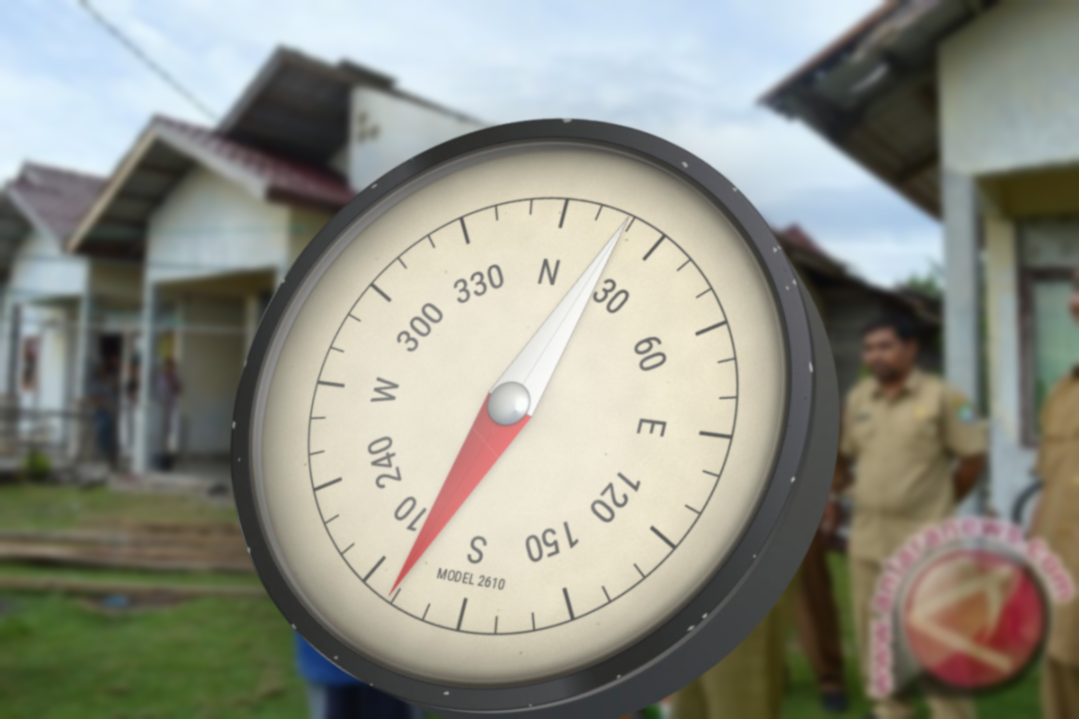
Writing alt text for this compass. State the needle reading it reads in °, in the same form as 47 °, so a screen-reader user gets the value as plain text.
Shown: 200 °
